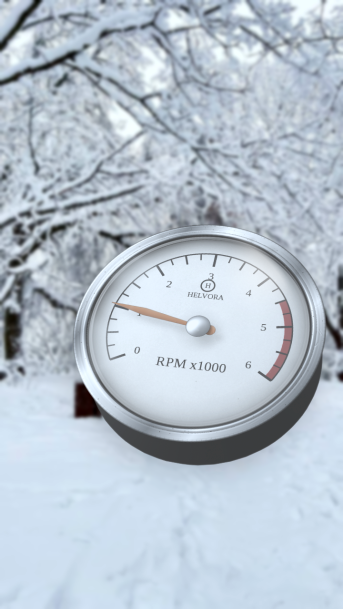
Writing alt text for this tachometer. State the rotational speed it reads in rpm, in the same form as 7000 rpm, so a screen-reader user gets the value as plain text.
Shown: 1000 rpm
